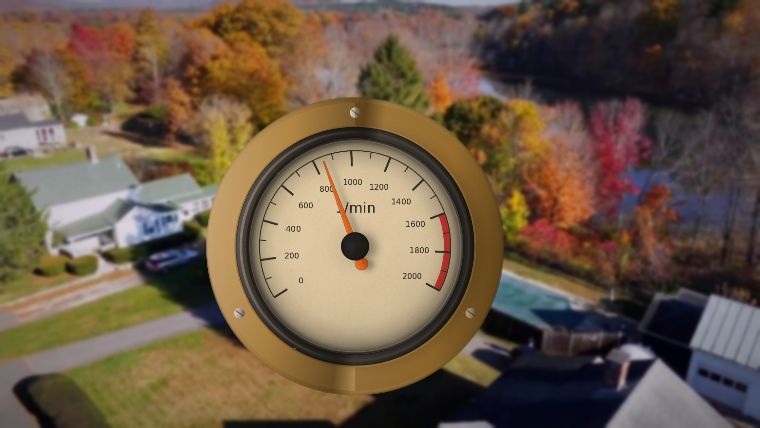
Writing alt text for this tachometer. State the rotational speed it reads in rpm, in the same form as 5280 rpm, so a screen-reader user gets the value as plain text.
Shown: 850 rpm
